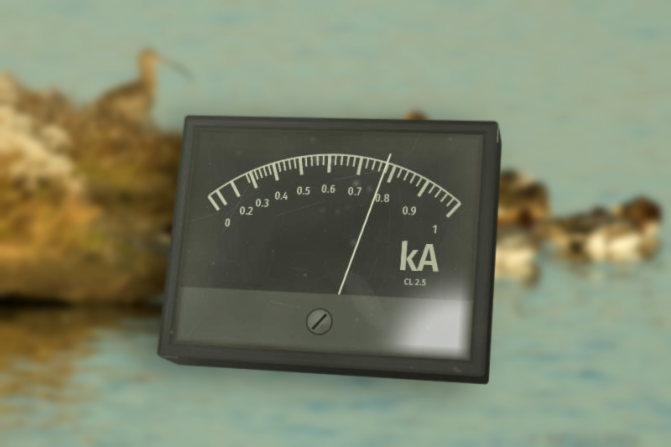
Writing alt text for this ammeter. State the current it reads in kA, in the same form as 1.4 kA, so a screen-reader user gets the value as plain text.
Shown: 0.78 kA
